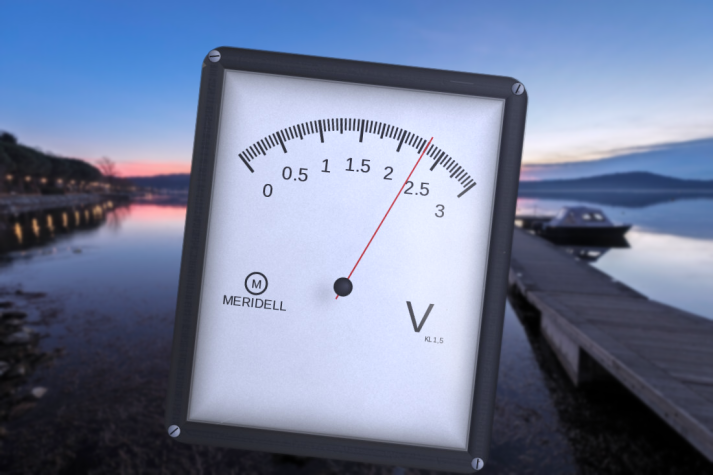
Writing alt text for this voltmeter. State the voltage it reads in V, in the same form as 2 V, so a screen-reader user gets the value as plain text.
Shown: 2.3 V
